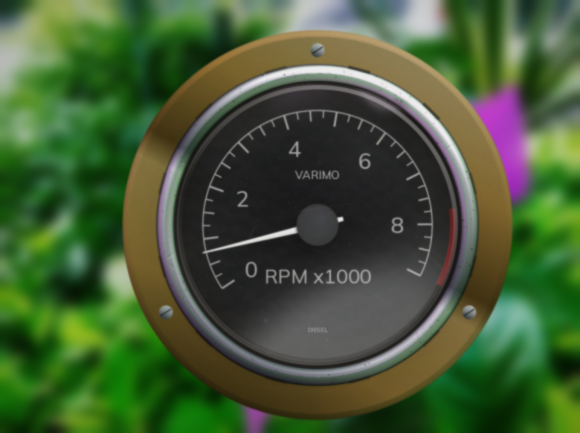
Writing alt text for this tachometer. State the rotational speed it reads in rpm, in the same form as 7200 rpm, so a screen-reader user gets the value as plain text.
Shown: 750 rpm
